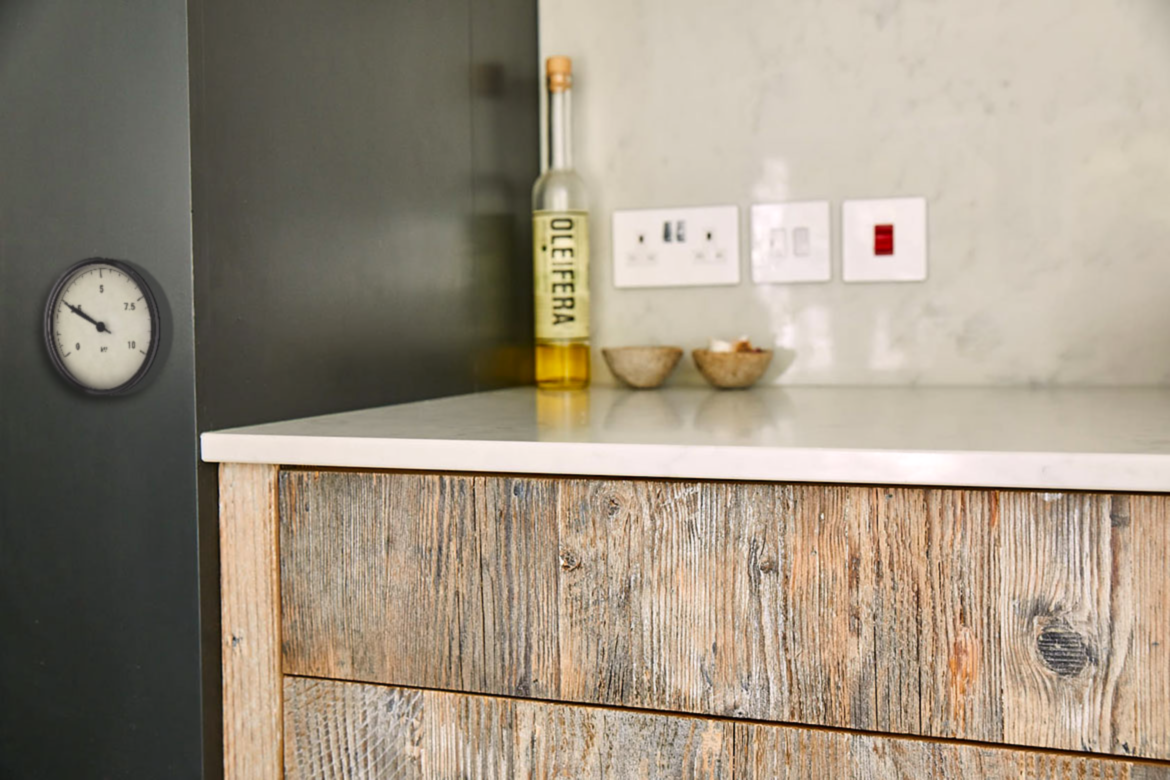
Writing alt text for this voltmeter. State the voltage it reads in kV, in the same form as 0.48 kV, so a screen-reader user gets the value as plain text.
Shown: 2.5 kV
